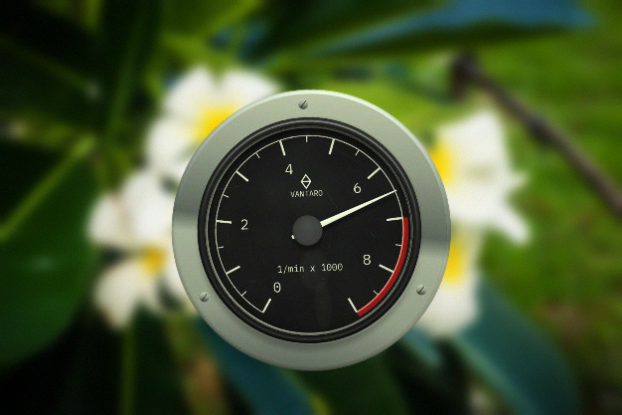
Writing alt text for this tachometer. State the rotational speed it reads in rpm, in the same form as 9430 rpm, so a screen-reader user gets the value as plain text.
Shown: 6500 rpm
